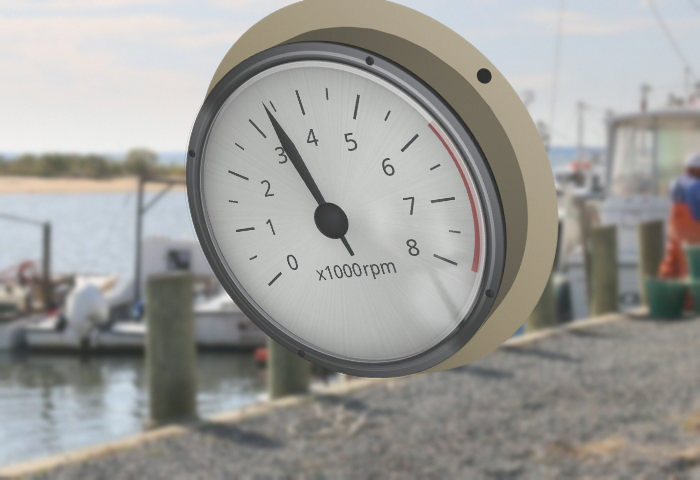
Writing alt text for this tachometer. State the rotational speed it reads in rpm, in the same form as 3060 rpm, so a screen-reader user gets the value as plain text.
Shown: 3500 rpm
